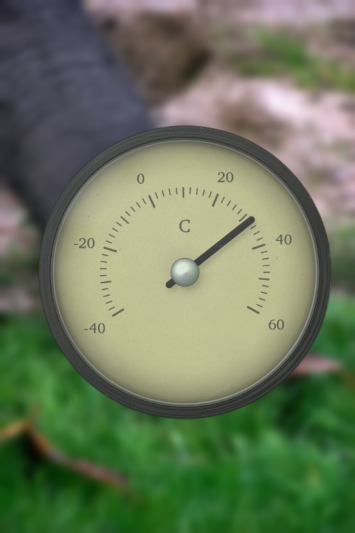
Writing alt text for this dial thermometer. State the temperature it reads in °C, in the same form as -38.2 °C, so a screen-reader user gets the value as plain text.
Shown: 32 °C
